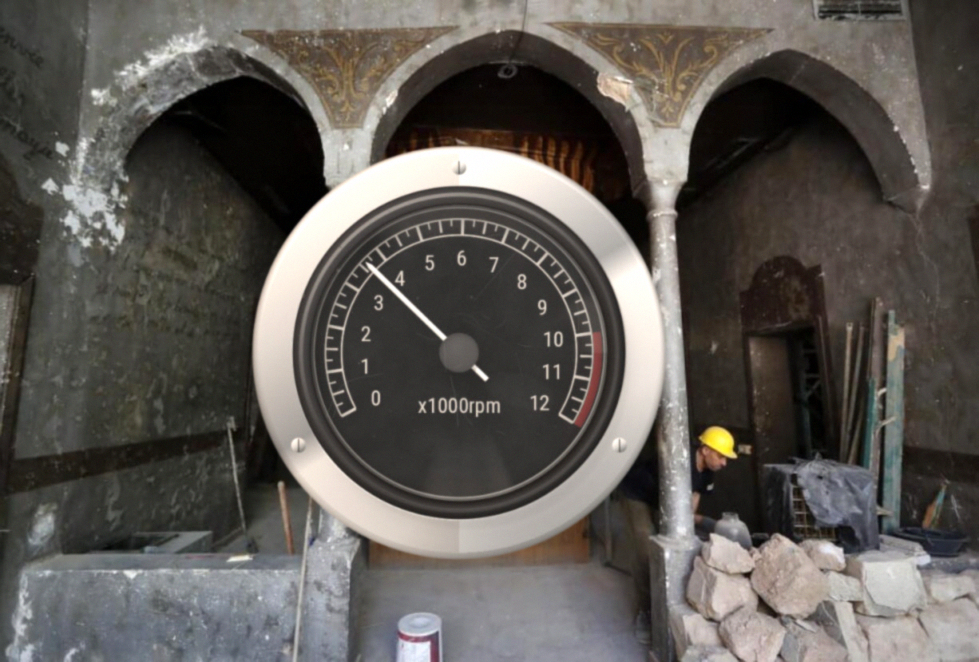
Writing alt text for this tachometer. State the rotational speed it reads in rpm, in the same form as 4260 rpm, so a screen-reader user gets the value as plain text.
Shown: 3625 rpm
